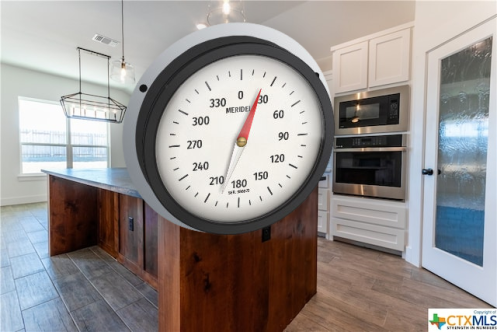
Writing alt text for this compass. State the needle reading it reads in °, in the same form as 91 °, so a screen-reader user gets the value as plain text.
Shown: 20 °
